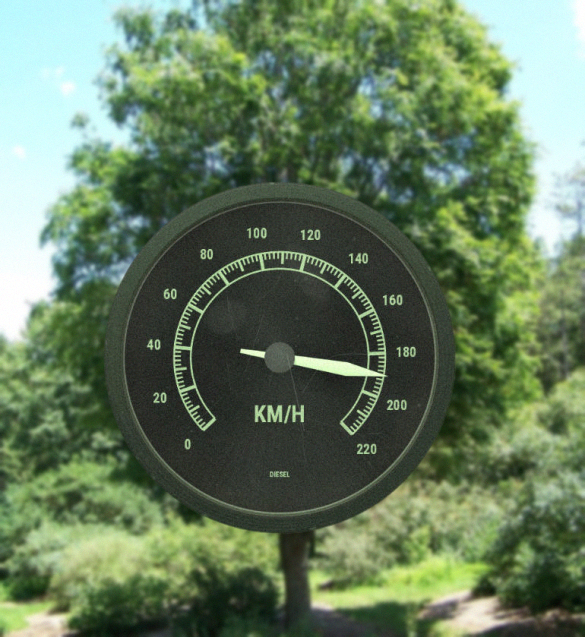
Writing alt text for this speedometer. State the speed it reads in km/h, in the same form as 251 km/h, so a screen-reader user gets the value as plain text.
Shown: 190 km/h
